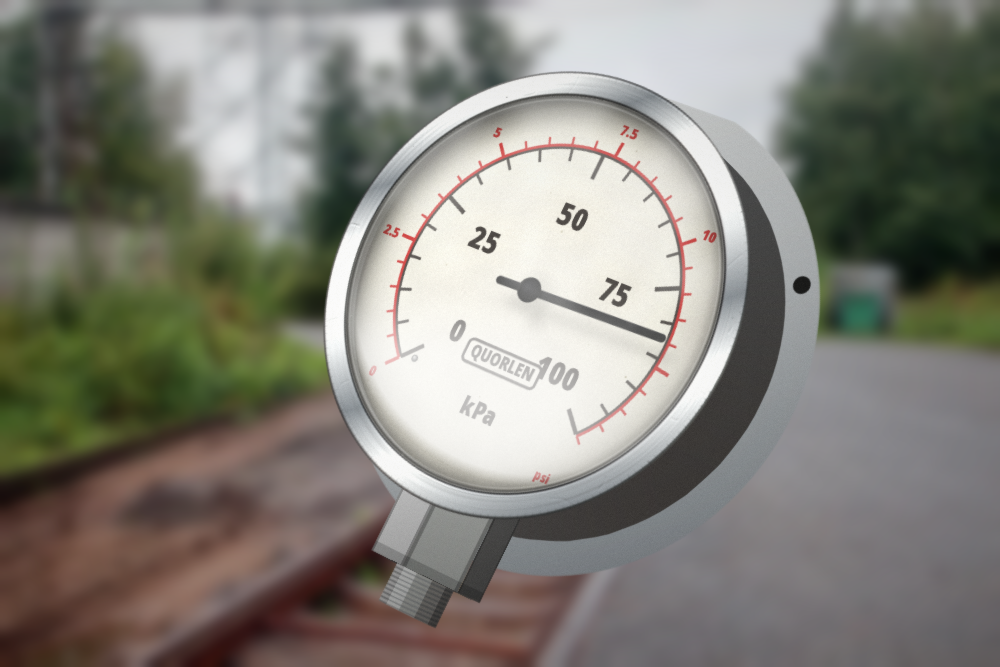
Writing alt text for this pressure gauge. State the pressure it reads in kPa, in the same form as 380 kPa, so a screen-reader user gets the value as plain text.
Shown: 82.5 kPa
